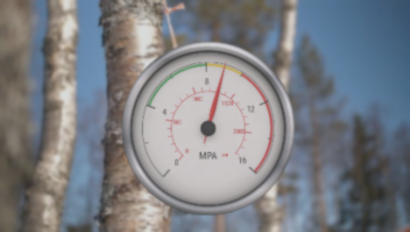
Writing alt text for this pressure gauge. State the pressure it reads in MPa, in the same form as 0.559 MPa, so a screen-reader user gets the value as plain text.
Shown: 9 MPa
